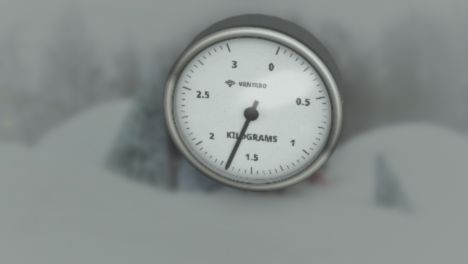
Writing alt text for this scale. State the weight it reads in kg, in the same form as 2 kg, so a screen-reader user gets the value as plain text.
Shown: 1.7 kg
